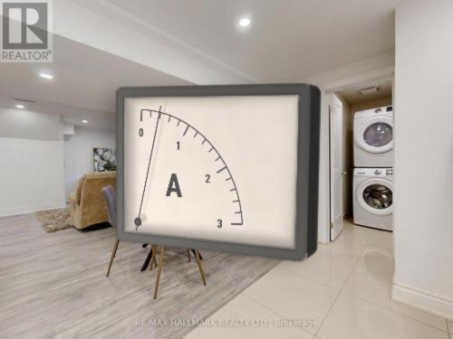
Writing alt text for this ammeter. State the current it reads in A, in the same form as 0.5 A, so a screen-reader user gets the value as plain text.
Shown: 0.4 A
